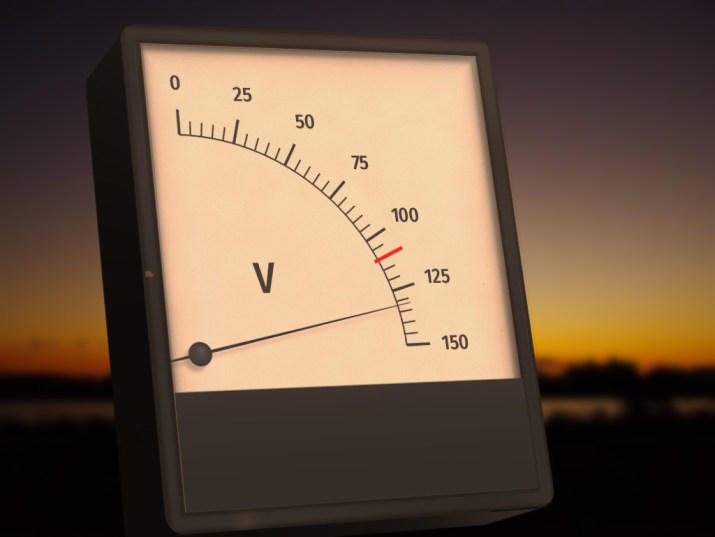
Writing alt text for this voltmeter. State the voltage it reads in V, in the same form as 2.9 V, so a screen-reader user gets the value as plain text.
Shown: 132.5 V
